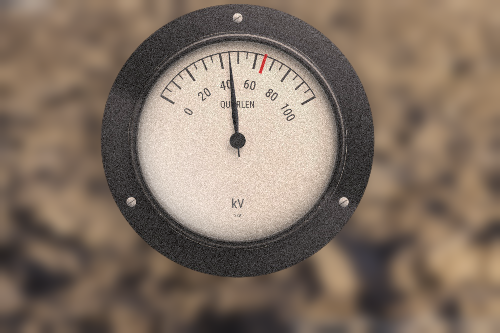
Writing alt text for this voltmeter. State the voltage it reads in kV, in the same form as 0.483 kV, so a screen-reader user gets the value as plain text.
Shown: 45 kV
